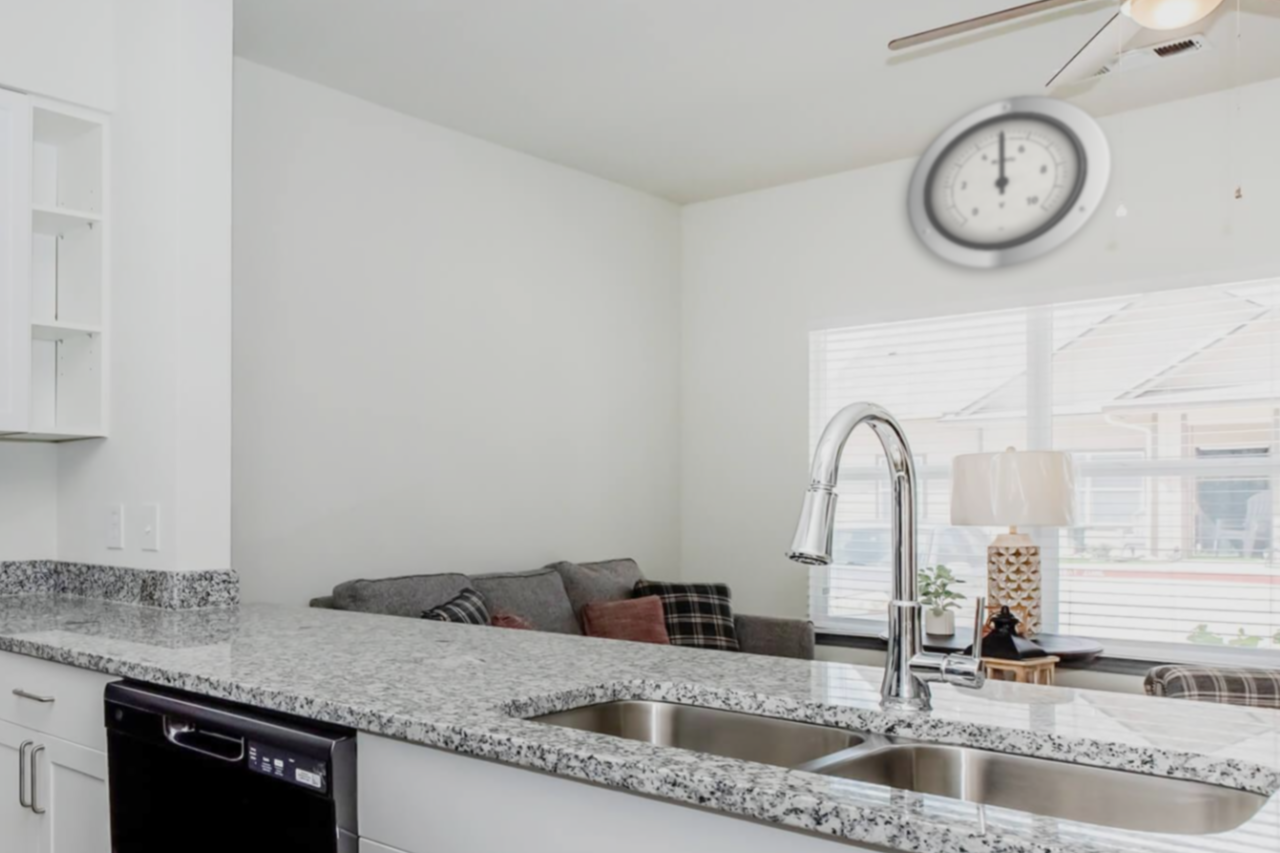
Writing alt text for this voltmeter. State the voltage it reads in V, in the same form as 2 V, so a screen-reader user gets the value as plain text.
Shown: 5 V
